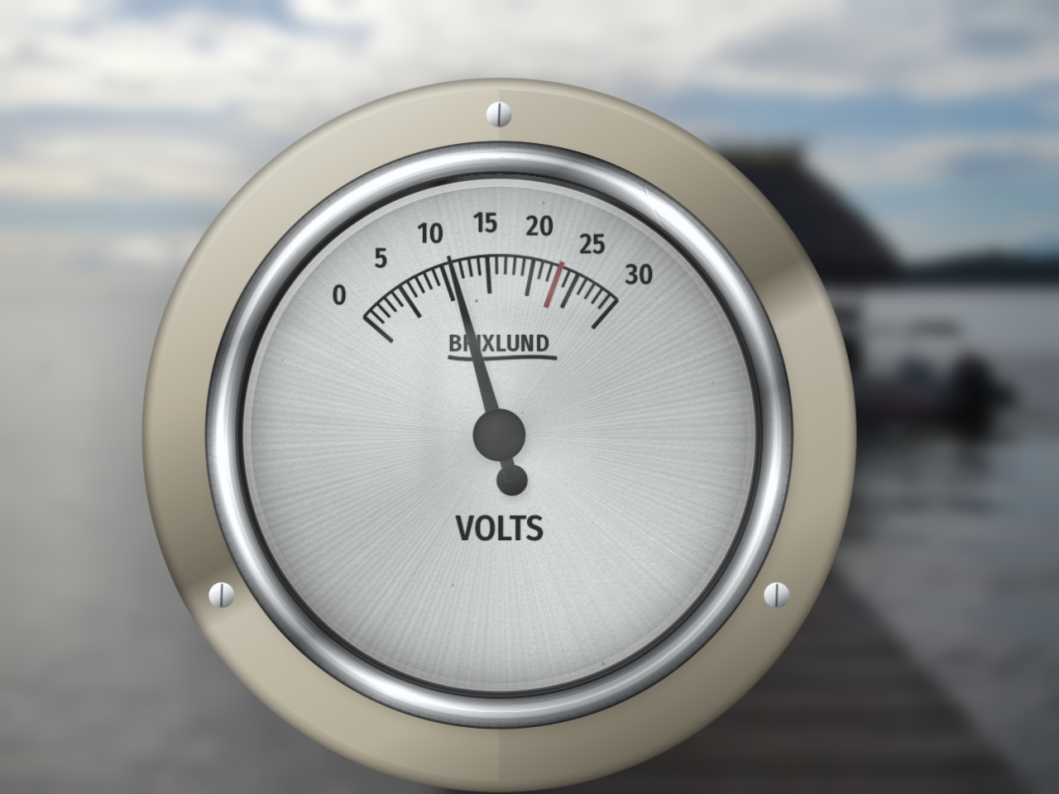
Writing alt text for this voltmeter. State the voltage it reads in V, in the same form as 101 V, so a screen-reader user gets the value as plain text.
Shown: 11 V
